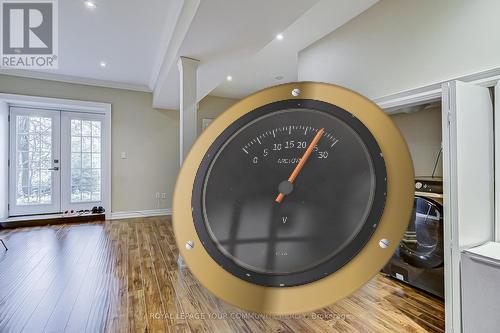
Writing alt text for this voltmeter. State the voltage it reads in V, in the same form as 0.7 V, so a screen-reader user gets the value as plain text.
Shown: 25 V
